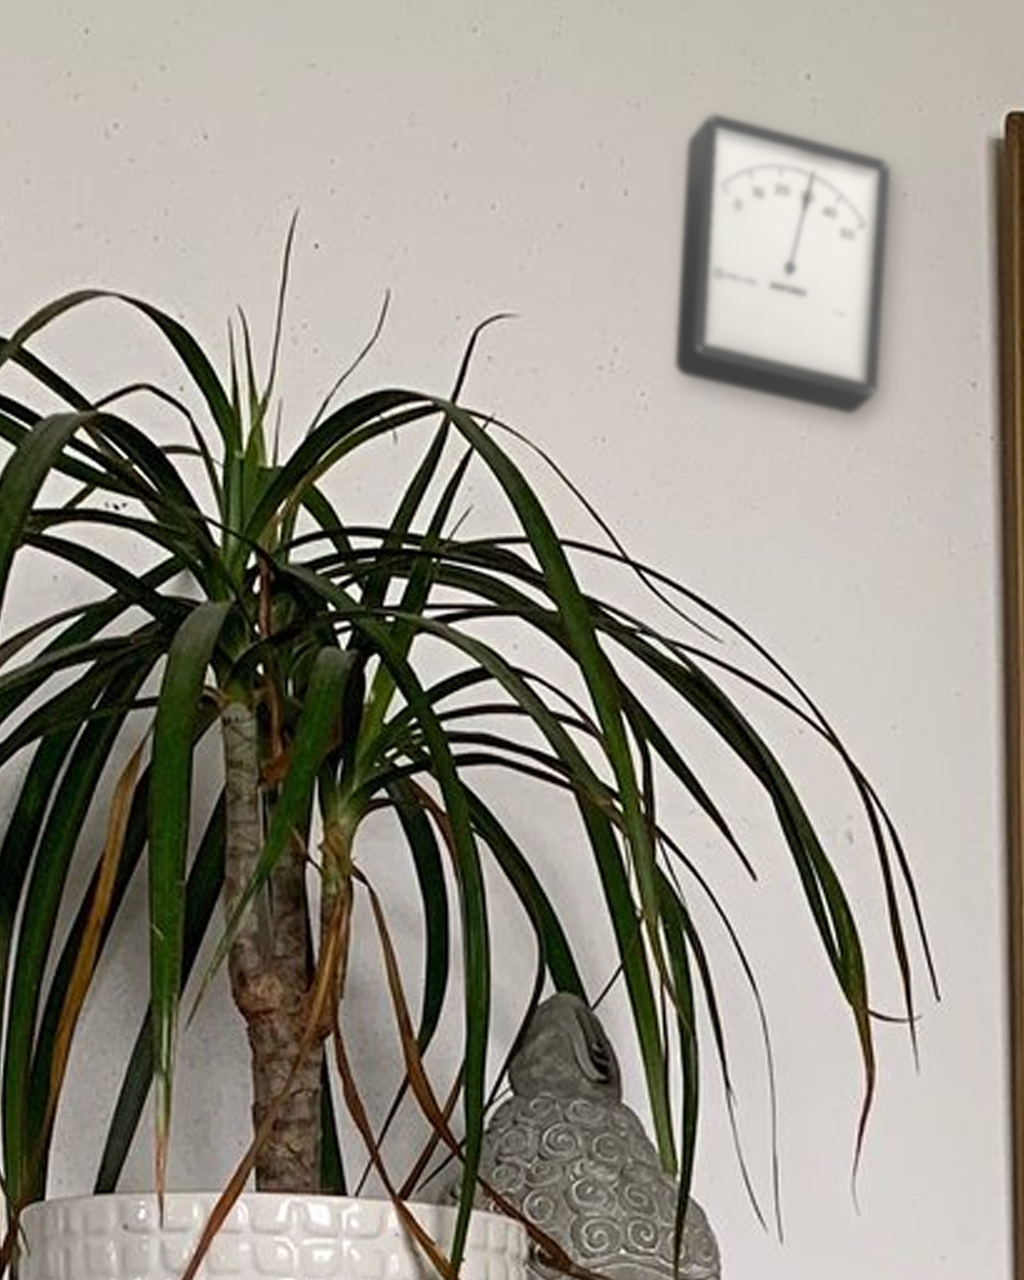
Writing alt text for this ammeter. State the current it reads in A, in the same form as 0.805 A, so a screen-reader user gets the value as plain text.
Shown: 30 A
